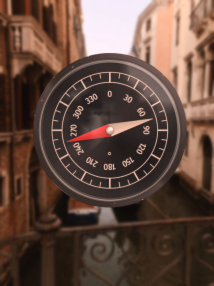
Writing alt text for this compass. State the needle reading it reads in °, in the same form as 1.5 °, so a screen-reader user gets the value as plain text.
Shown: 255 °
